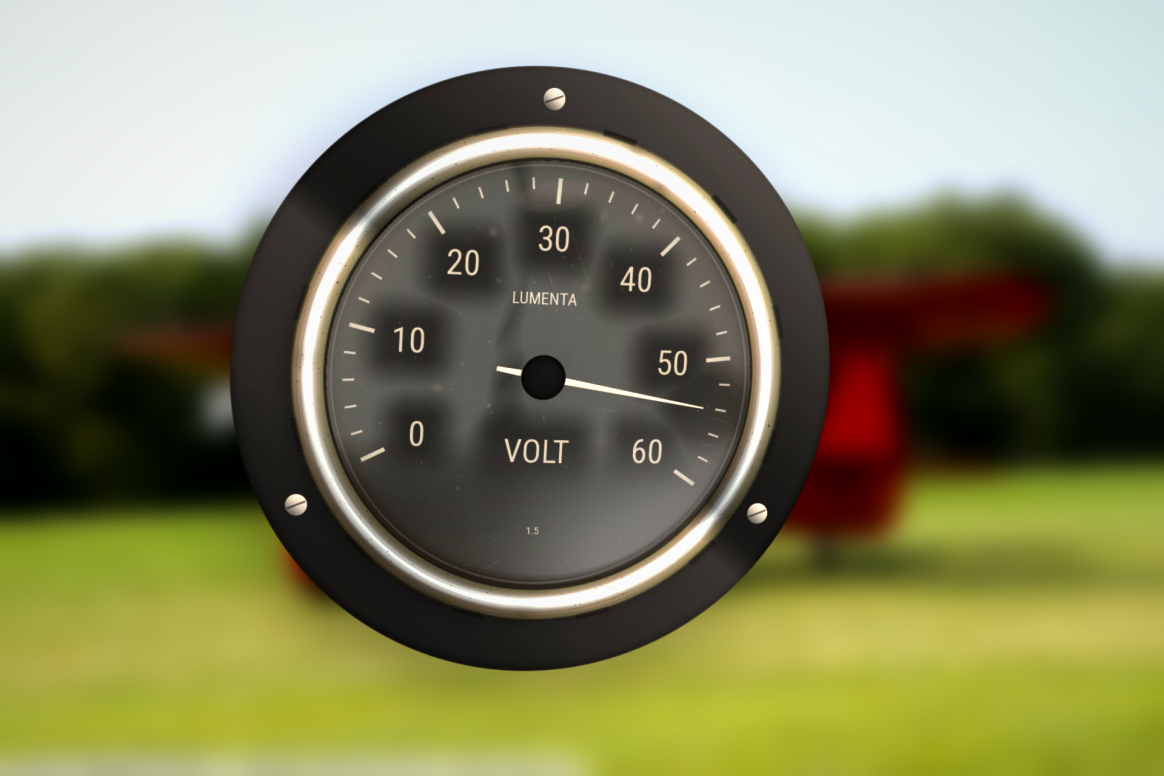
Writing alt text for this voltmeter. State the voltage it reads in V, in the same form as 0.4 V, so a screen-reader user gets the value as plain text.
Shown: 54 V
